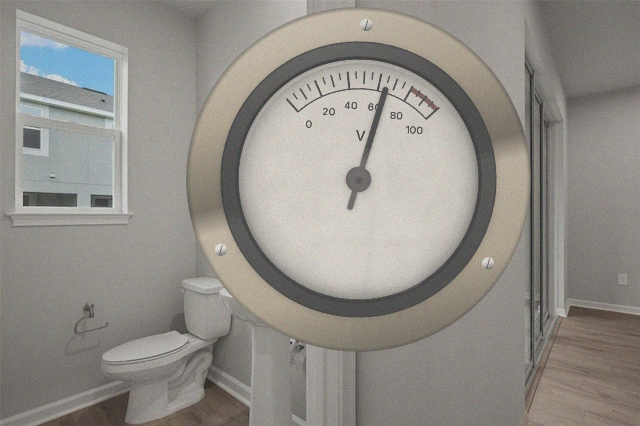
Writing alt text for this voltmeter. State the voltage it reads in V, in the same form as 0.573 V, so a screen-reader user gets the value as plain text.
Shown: 65 V
